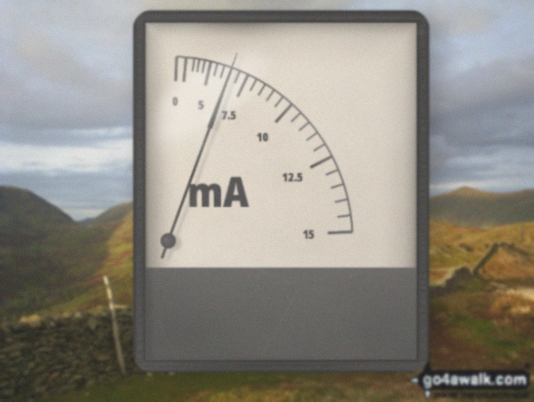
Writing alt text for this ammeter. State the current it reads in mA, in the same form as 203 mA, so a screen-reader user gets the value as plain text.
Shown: 6.5 mA
